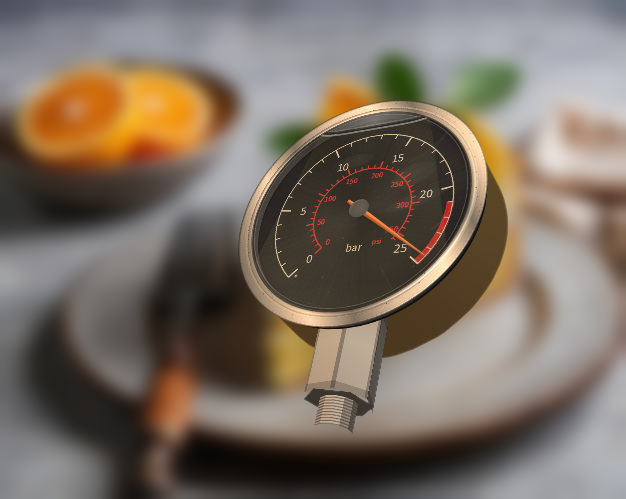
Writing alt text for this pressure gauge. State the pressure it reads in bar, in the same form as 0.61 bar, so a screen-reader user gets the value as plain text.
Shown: 24.5 bar
